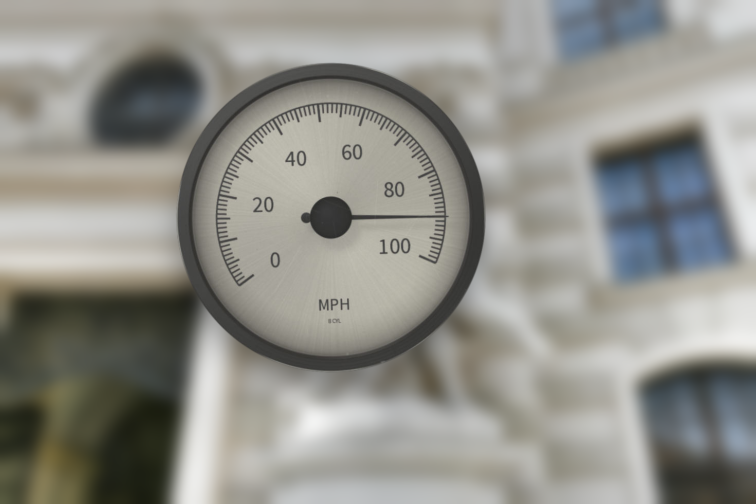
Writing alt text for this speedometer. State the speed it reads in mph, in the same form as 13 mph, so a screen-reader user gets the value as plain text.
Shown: 90 mph
